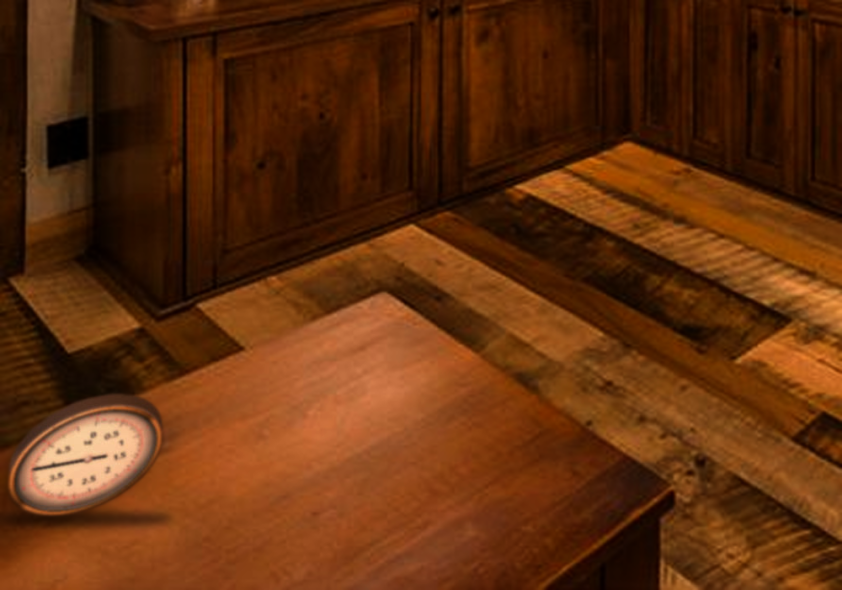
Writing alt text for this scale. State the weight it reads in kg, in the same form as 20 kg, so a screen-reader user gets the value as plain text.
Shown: 4 kg
